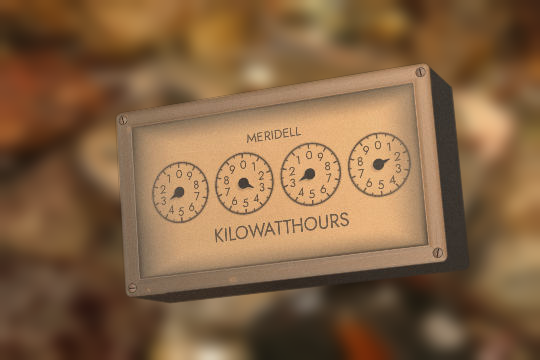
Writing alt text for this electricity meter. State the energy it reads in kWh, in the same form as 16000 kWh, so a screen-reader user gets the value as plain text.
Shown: 3332 kWh
